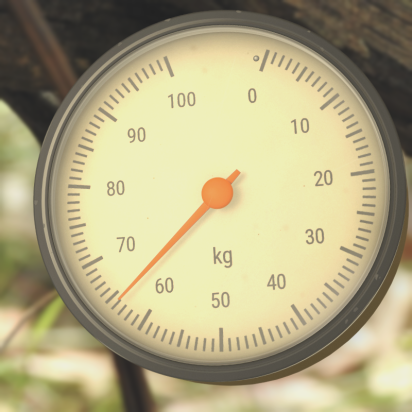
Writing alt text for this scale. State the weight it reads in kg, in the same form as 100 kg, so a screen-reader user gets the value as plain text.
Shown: 64 kg
